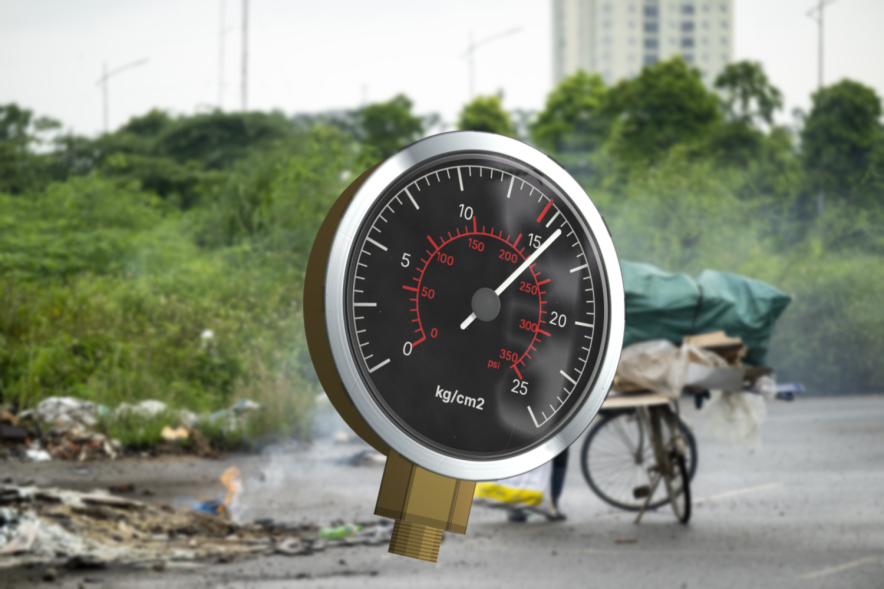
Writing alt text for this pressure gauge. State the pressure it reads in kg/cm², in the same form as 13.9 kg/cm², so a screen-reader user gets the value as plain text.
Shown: 15.5 kg/cm²
